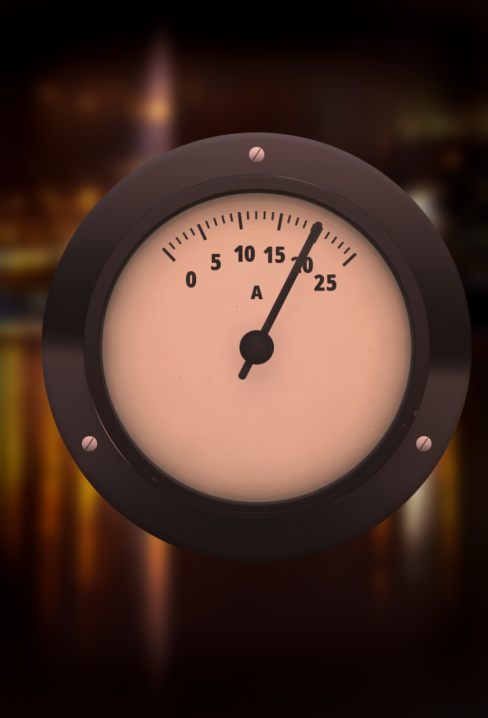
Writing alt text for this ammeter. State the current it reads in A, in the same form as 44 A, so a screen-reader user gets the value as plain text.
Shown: 19.5 A
